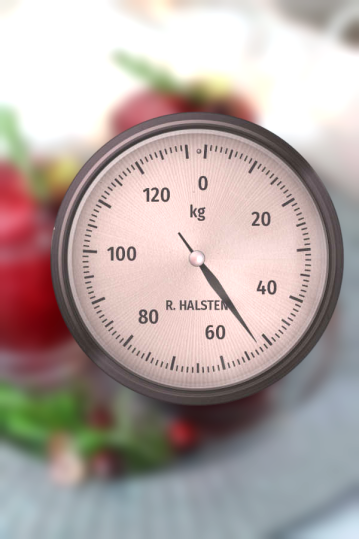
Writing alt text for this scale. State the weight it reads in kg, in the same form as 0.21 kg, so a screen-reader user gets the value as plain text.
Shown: 52 kg
